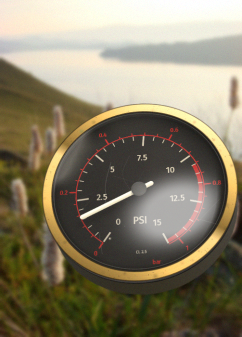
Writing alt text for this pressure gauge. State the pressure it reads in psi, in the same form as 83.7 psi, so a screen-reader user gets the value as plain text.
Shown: 1.5 psi
